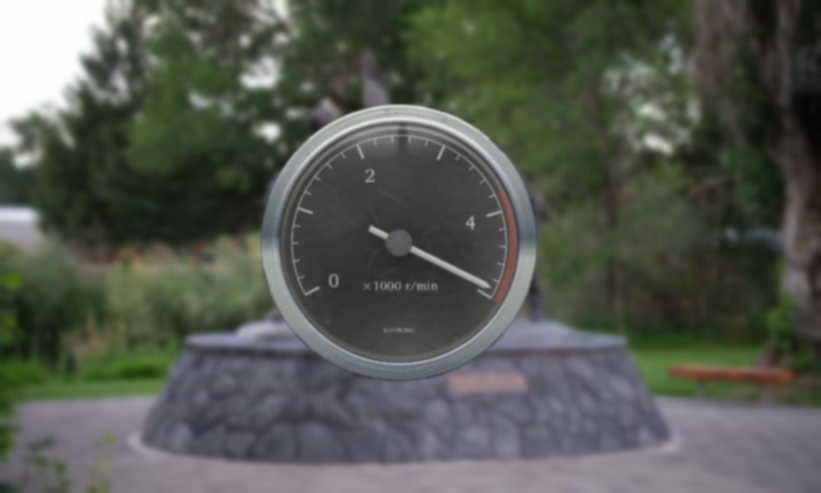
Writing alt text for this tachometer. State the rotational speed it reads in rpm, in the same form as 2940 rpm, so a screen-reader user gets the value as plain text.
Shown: 4900 rpm
